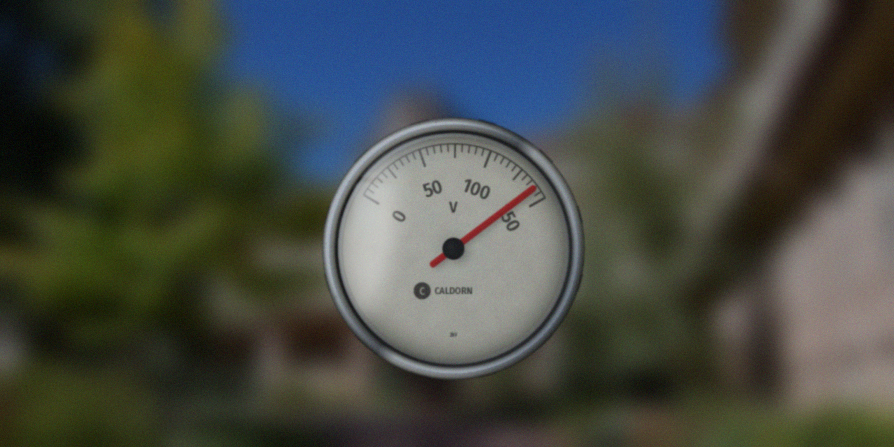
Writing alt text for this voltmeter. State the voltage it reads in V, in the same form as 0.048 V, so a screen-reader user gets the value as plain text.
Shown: 140 V
